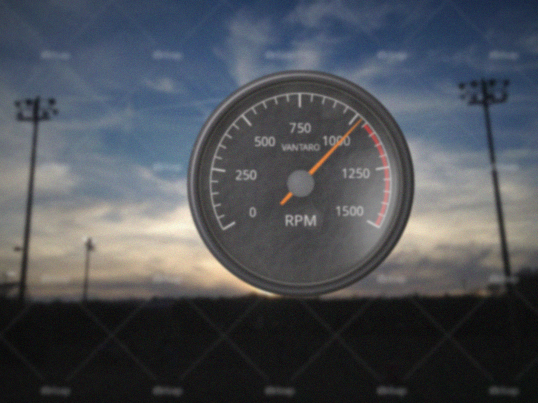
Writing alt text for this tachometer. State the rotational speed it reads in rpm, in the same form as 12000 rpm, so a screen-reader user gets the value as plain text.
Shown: 1025 rpm
